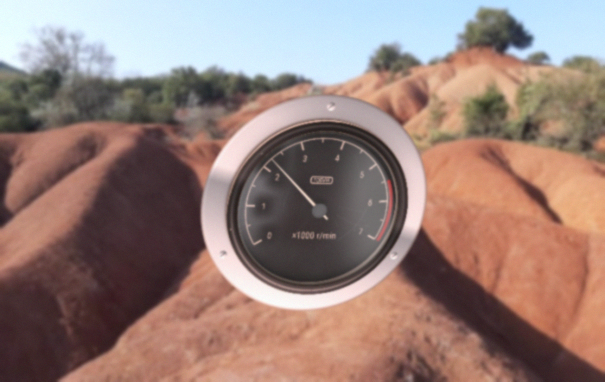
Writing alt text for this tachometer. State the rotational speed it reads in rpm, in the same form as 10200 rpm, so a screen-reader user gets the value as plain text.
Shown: 2250 rpm
